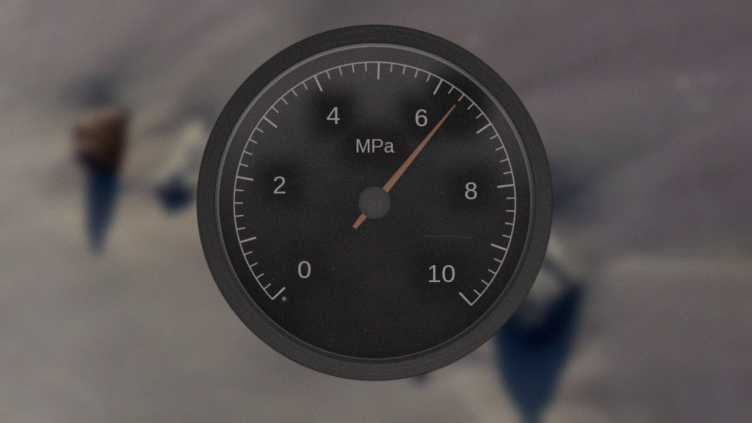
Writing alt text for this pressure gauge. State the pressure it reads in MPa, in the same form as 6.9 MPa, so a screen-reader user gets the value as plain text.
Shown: 6.4 MPa
